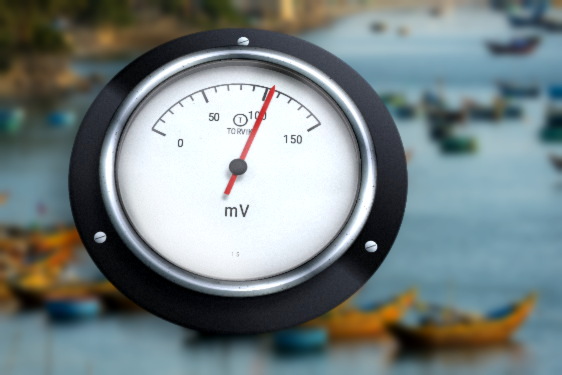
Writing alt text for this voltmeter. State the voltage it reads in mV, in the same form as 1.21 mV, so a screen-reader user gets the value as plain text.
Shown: 105 mV
